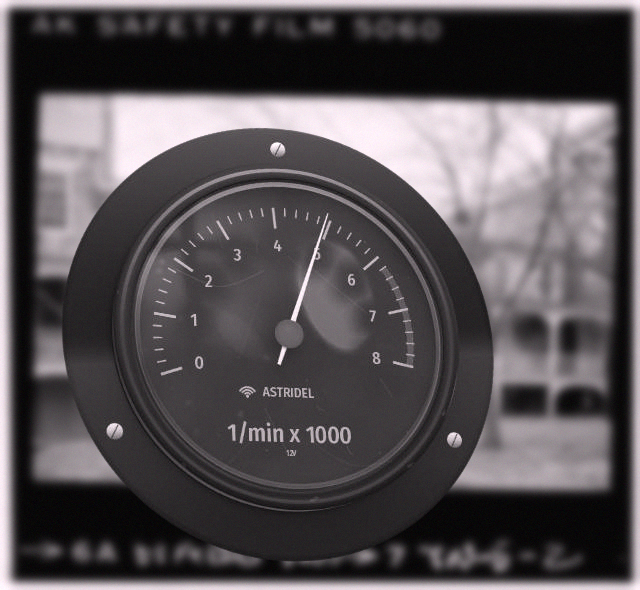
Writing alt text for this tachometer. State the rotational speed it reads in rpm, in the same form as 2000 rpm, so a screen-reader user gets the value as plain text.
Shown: 4900 rpm
